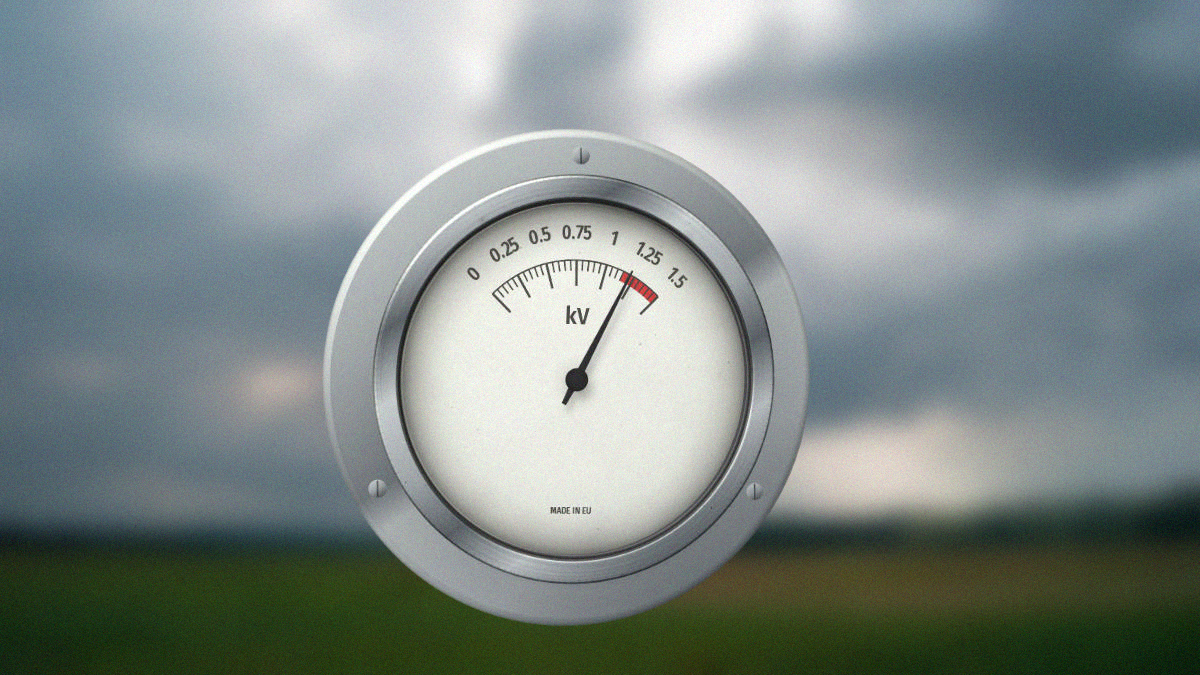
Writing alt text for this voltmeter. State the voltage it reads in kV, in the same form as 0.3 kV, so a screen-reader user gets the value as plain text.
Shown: 1.2 kV
